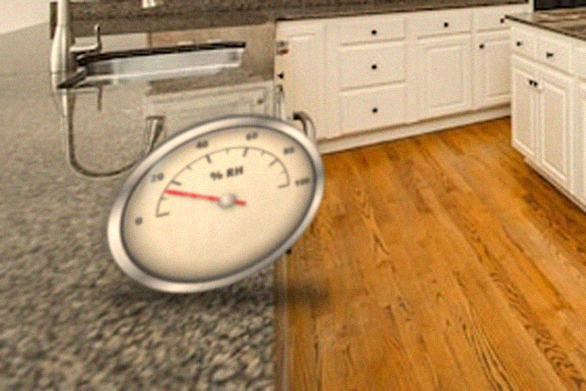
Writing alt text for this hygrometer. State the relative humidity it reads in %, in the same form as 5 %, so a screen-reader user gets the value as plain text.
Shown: 15 %
